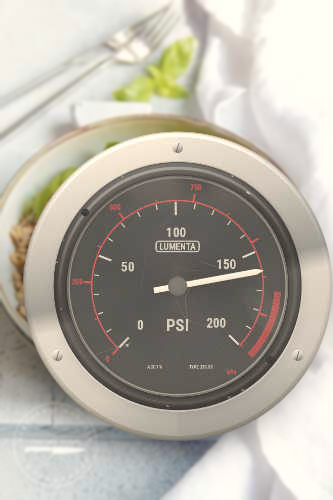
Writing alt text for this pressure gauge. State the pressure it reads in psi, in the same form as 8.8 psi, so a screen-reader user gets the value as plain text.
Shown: 160 psi
